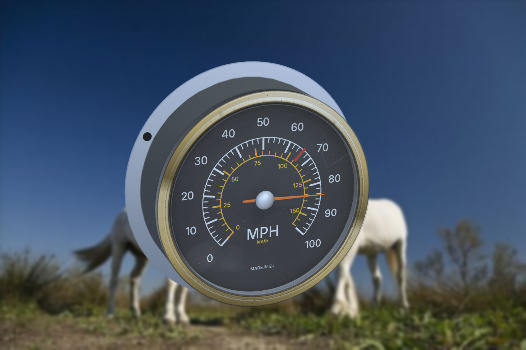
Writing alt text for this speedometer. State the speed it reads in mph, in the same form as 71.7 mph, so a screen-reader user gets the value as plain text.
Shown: 84 mph
